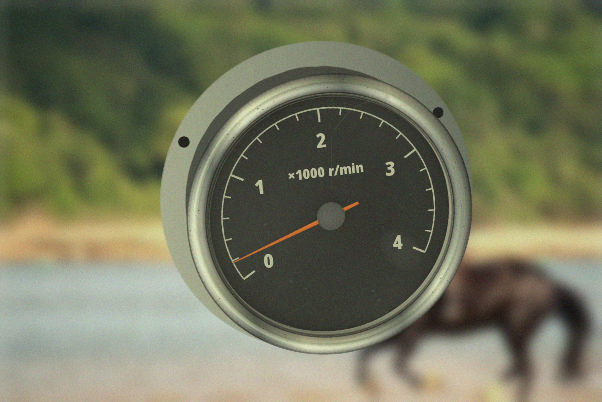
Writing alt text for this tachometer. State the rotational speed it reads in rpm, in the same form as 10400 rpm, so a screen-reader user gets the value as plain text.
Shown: 200 rpm
